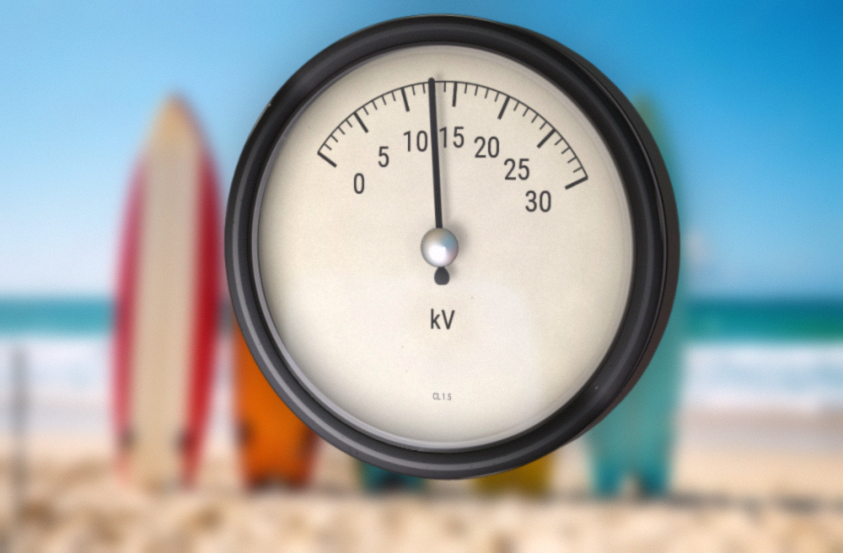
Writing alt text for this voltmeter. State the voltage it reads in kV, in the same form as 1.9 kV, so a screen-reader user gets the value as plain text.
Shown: 13 kV
